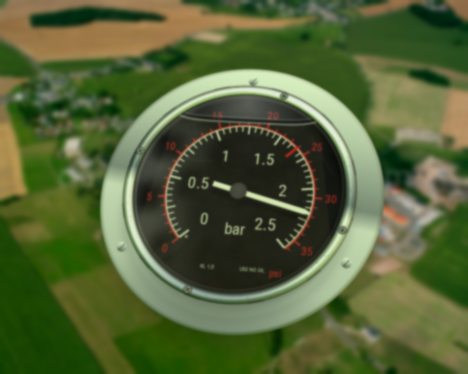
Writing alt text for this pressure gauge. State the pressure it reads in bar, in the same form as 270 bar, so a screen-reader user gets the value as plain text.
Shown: 2.2 bar
